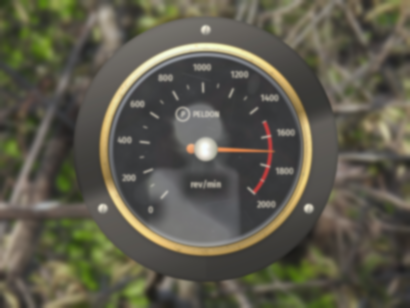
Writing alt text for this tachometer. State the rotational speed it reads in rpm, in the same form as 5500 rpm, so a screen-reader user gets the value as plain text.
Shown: 1700 rpm
